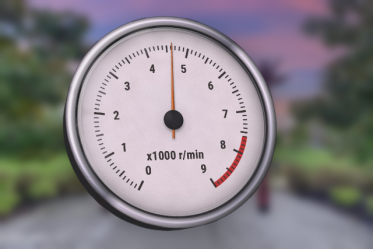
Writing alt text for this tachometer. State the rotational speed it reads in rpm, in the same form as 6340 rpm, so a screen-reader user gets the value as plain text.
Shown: 4600 rpm
